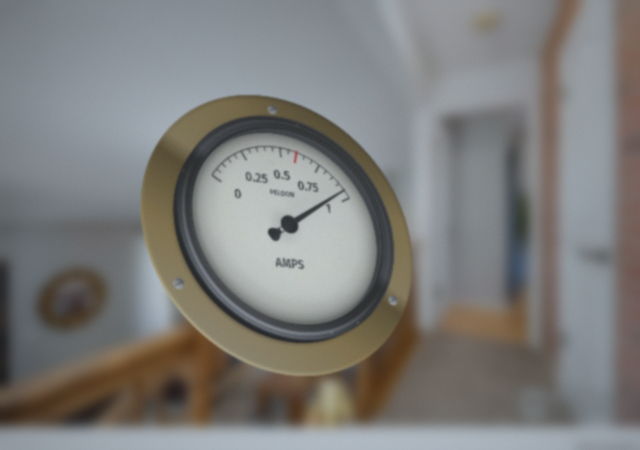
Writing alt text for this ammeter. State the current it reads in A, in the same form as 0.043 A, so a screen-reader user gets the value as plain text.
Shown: 0.95 A
